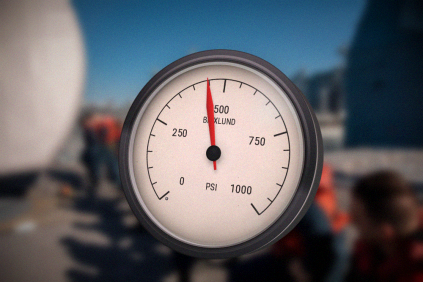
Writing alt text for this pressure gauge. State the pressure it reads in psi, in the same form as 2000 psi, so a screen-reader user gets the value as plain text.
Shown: 450 psi
